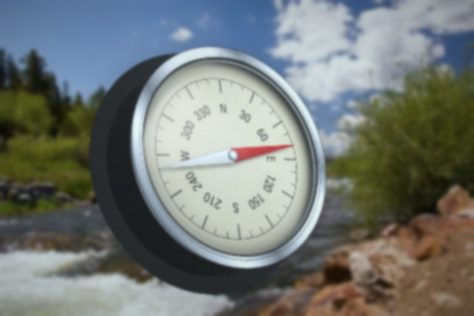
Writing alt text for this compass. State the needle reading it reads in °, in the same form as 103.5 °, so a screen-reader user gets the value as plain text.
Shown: 80 °
